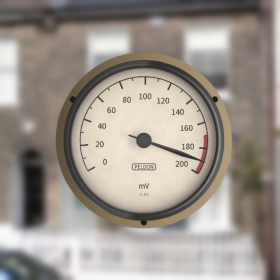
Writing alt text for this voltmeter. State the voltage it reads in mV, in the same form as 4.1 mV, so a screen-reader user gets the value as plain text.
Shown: 190 mV
